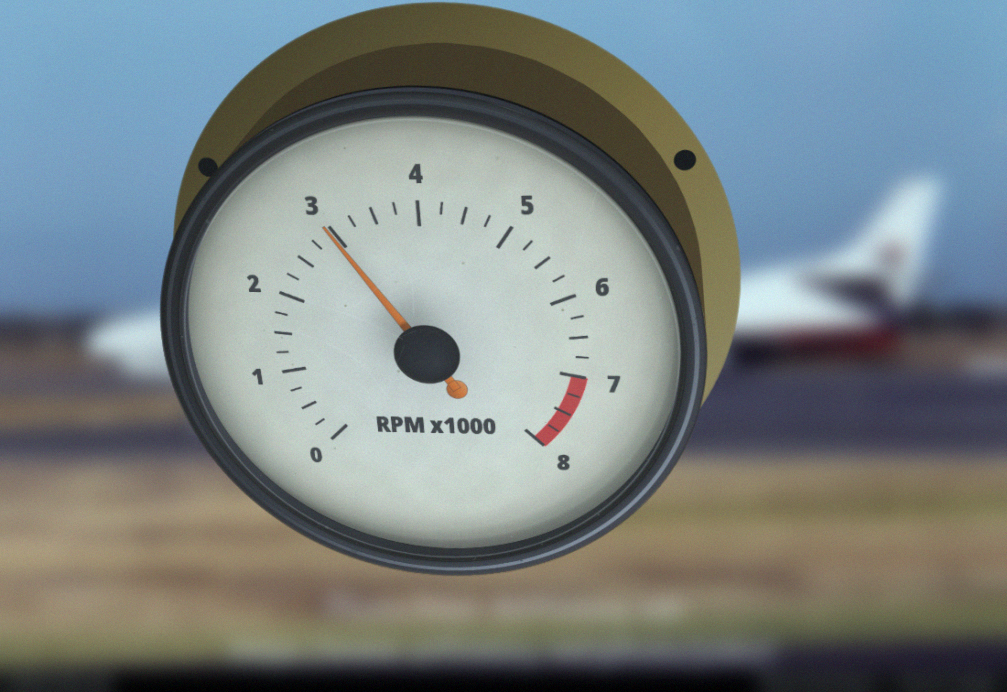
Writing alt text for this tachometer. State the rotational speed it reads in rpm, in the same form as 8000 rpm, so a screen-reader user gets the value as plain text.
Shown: 3000 rpm
